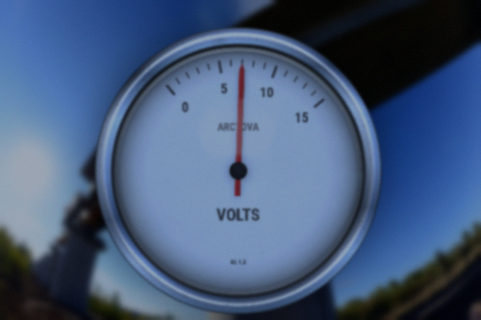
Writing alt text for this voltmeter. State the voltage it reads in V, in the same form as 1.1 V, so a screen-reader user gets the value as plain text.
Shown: 7 V
